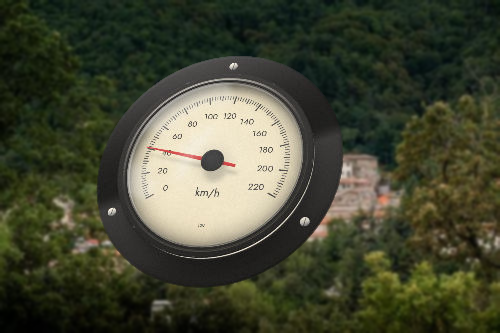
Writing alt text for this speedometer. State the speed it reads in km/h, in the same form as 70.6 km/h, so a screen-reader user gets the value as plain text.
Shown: 40 km/h
